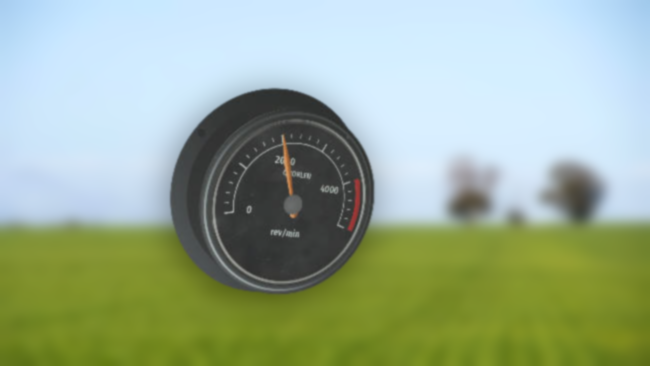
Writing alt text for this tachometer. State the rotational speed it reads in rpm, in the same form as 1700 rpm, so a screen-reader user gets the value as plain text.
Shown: 2000 rpm
